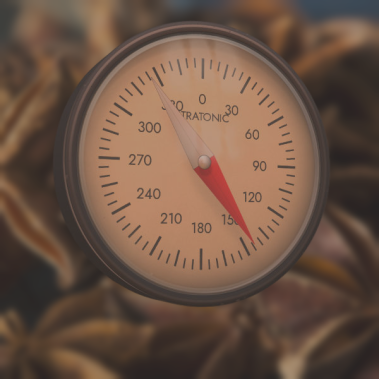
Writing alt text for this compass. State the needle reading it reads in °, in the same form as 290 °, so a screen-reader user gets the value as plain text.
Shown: 145 °
